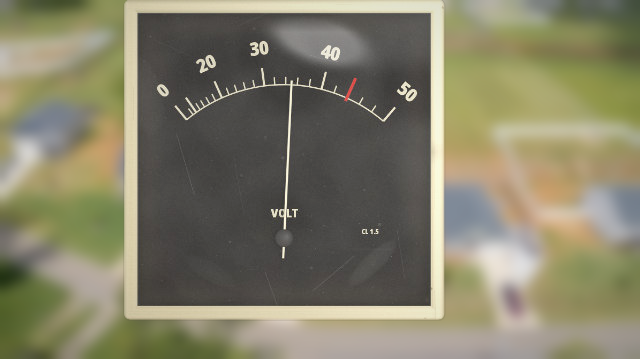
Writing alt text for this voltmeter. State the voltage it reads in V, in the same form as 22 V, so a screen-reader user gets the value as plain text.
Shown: 35 V
